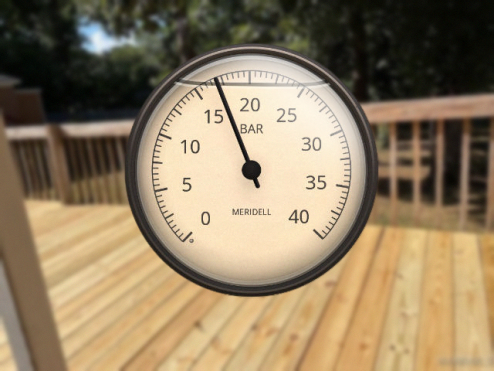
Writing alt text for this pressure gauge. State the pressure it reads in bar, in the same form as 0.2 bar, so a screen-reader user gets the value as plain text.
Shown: 17 bar
